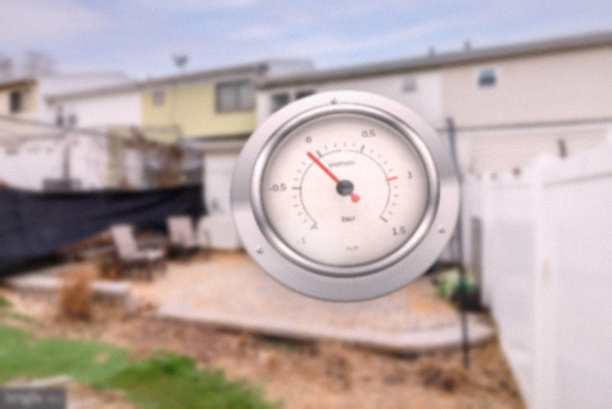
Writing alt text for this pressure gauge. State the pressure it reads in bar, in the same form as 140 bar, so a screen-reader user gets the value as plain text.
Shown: -0.1 bar
